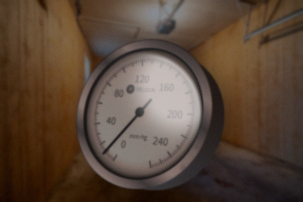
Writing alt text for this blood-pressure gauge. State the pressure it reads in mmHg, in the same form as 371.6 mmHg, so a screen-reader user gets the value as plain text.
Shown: 10 mmHg
